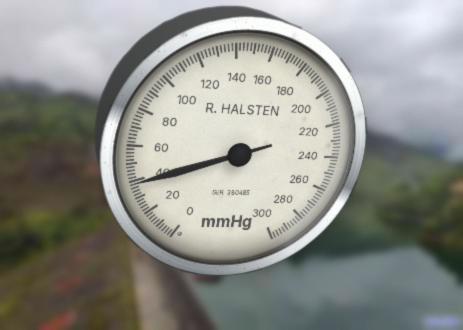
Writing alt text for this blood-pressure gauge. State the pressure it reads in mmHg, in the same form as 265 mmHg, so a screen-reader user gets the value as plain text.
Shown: 40 mmHg
